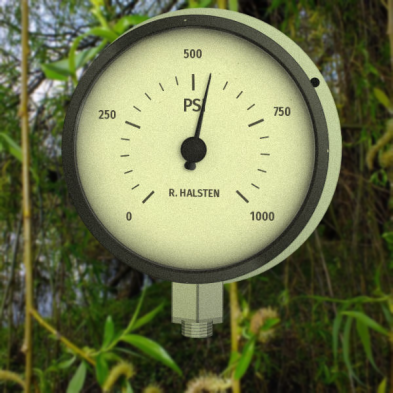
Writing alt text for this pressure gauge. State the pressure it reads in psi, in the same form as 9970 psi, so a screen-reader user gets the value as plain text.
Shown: 550 psi
